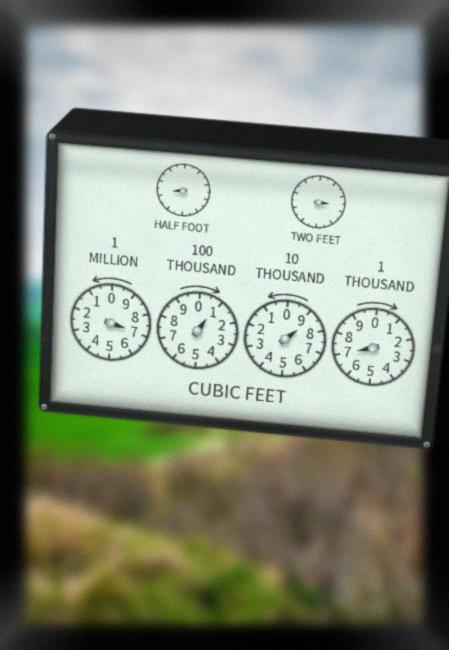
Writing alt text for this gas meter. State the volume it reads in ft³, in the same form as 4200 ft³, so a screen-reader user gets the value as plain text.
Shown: 708700 ft³
